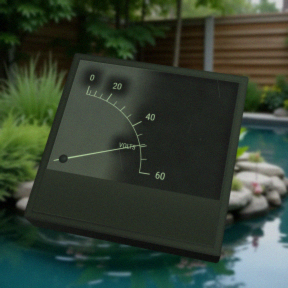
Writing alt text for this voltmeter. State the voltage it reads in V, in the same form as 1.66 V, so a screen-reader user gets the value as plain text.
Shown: 50 V
